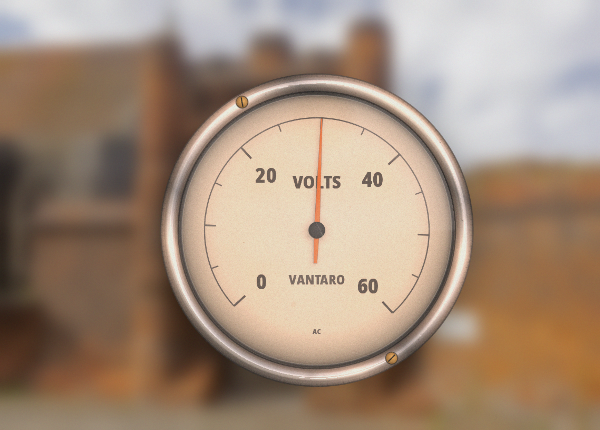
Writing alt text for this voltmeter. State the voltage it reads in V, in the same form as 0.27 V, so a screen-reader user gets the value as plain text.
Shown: 30 V
